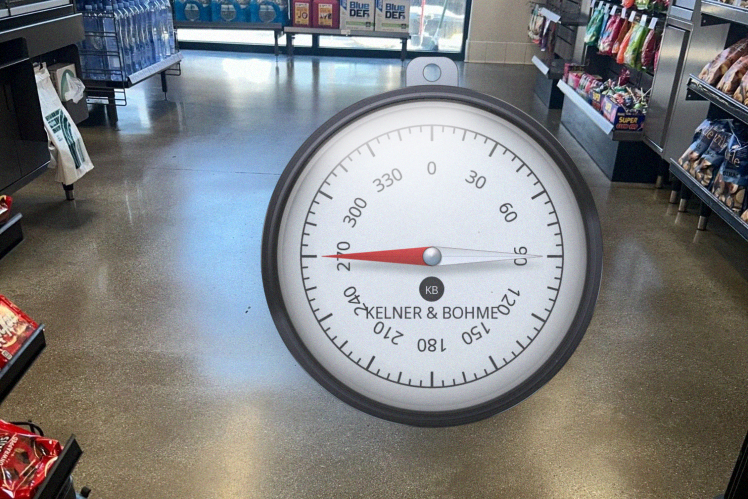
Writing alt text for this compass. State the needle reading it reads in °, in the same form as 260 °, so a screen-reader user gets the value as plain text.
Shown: 270 °
